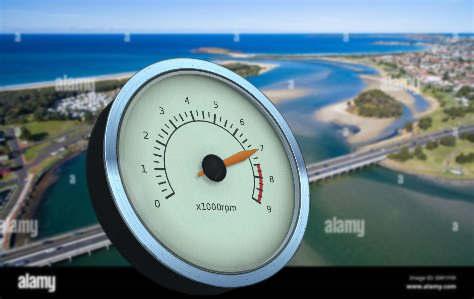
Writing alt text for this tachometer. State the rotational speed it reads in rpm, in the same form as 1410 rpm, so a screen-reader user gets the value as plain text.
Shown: 7000 rpm
